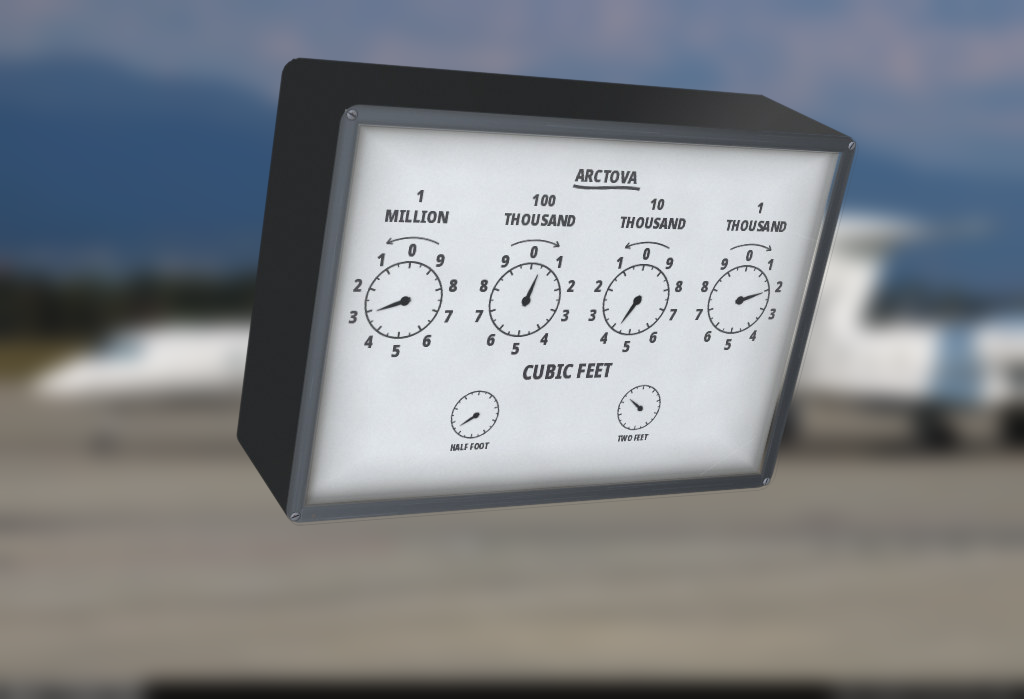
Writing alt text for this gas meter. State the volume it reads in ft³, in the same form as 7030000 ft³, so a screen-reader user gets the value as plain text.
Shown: 304200 ft³
